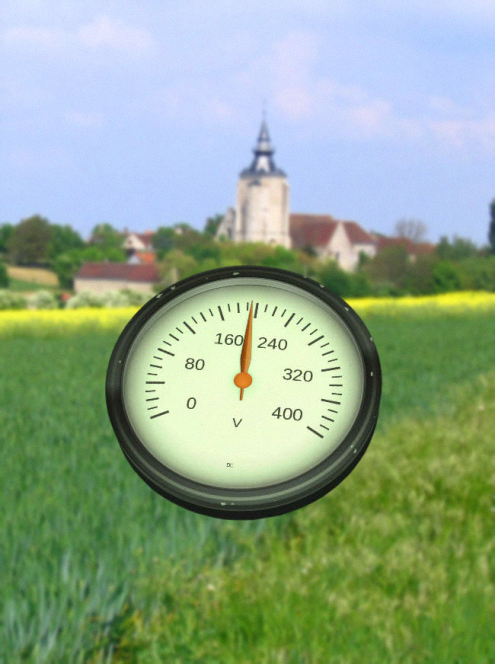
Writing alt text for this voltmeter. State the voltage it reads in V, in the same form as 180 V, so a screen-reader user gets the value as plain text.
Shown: 195 V
